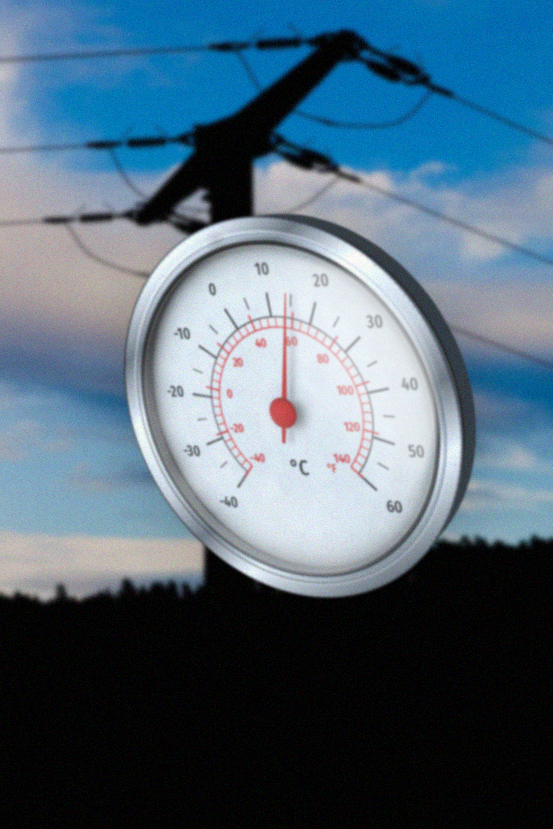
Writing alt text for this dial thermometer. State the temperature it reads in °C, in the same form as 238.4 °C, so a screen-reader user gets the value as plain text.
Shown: 15 °C
